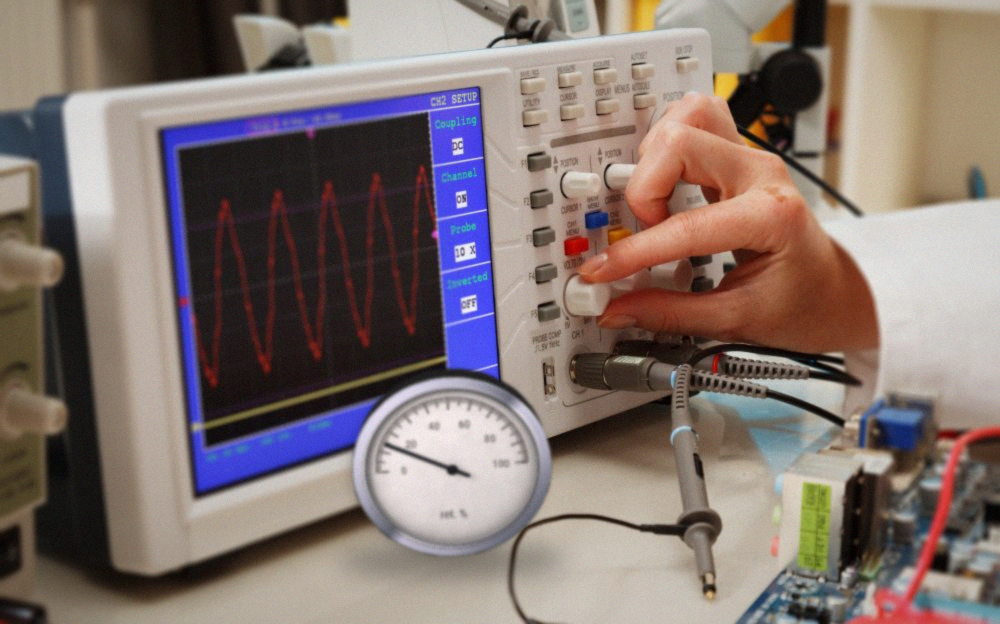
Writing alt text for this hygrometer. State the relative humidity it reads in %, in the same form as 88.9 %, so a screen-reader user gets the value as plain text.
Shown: 15 %
